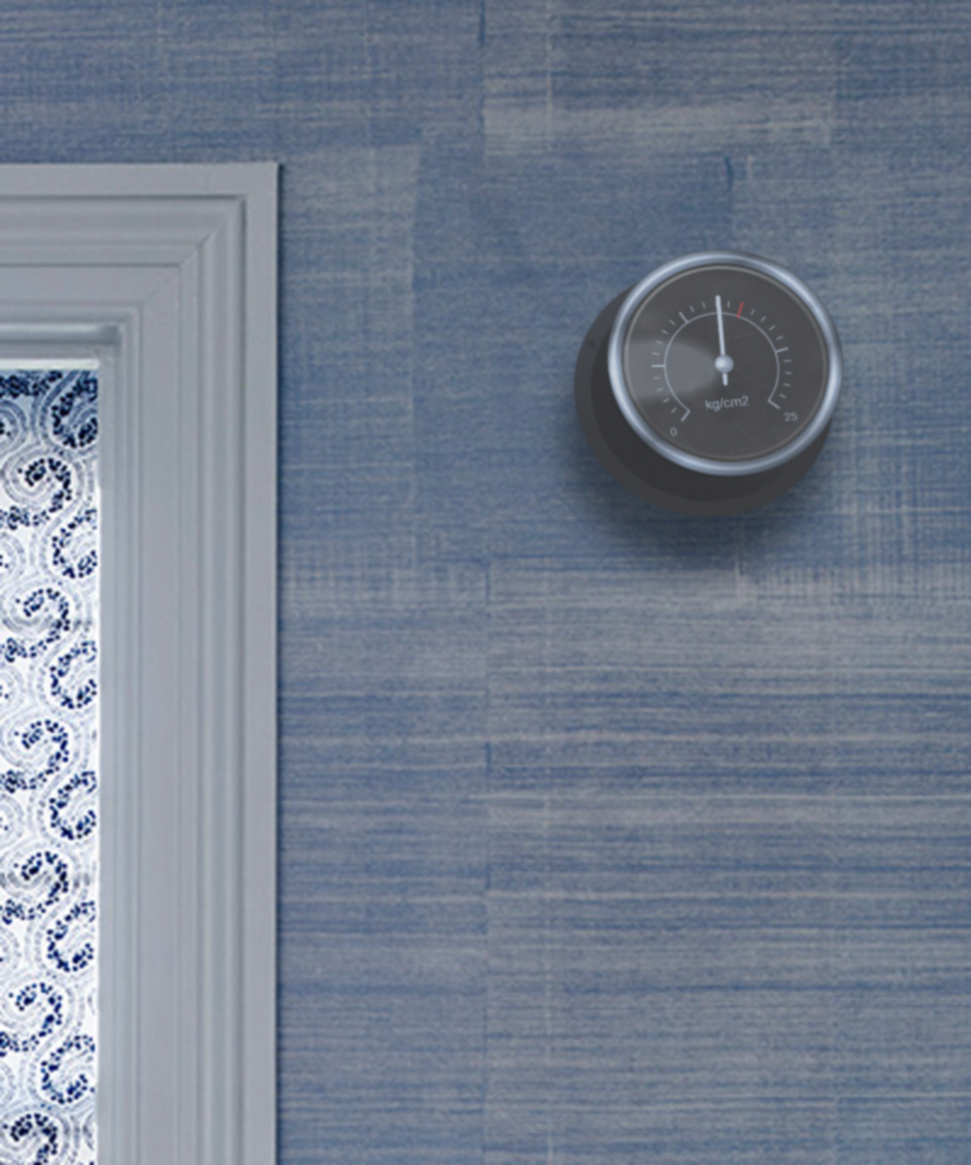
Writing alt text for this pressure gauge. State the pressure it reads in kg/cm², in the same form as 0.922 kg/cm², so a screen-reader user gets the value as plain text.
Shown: 13 kg/cm²
